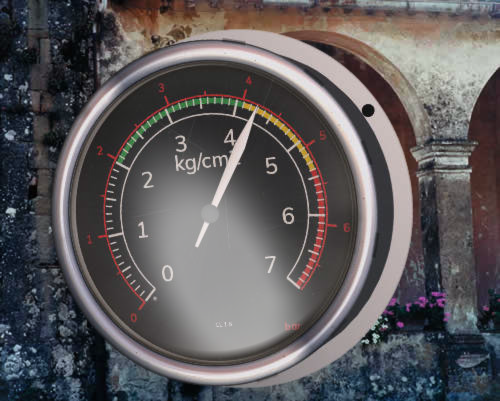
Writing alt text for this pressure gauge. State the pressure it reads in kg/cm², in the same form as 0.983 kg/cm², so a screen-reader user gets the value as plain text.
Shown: 4.3 kg/cm²
